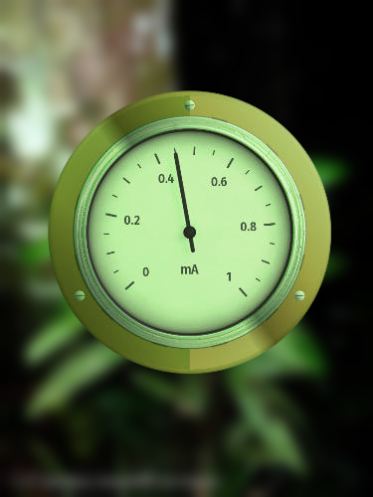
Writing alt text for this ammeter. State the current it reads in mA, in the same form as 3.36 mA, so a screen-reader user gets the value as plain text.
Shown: 0.45 mA
